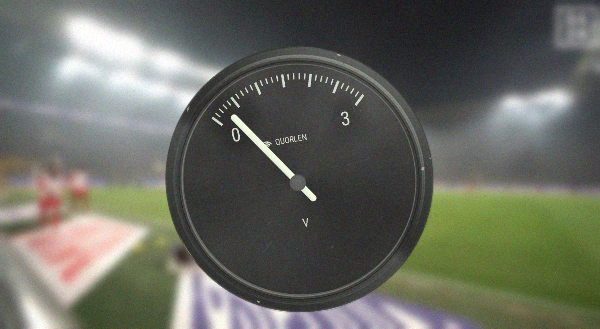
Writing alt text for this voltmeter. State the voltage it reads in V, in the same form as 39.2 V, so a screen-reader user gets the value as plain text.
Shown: 0.3 V
